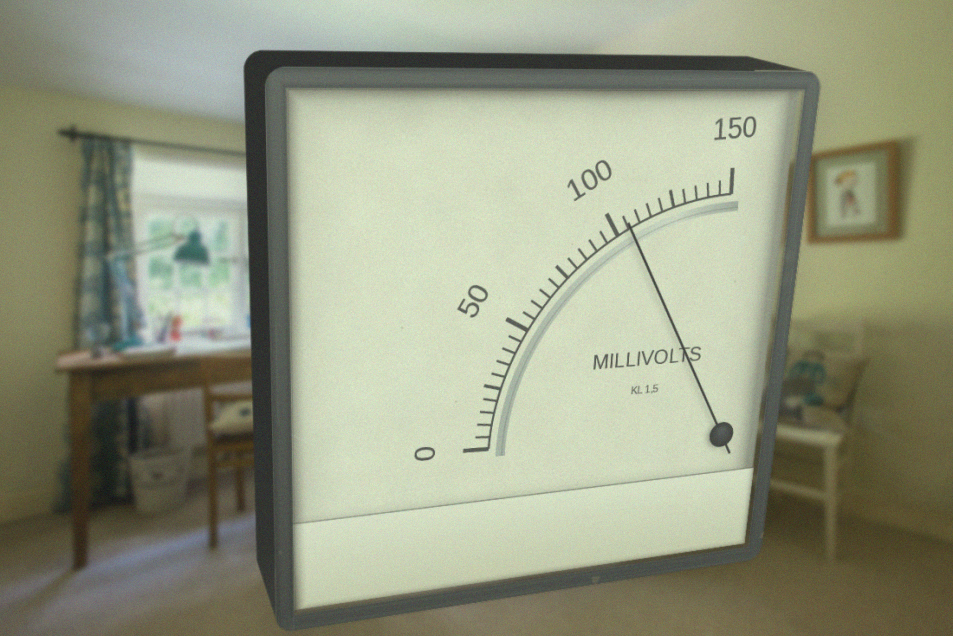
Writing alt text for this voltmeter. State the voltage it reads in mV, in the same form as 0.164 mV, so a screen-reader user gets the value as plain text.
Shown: 105 mV
